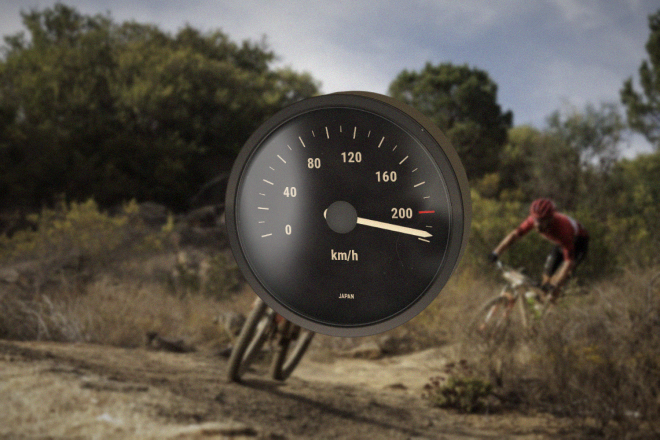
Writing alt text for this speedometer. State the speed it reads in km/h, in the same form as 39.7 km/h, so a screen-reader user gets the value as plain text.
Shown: 215 km/h
